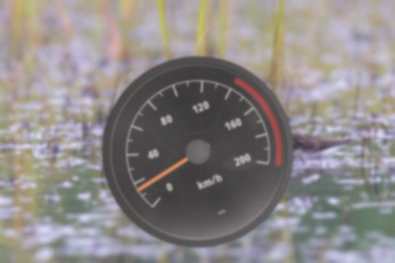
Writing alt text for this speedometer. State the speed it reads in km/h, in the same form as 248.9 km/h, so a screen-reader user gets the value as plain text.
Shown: 15 km/h
